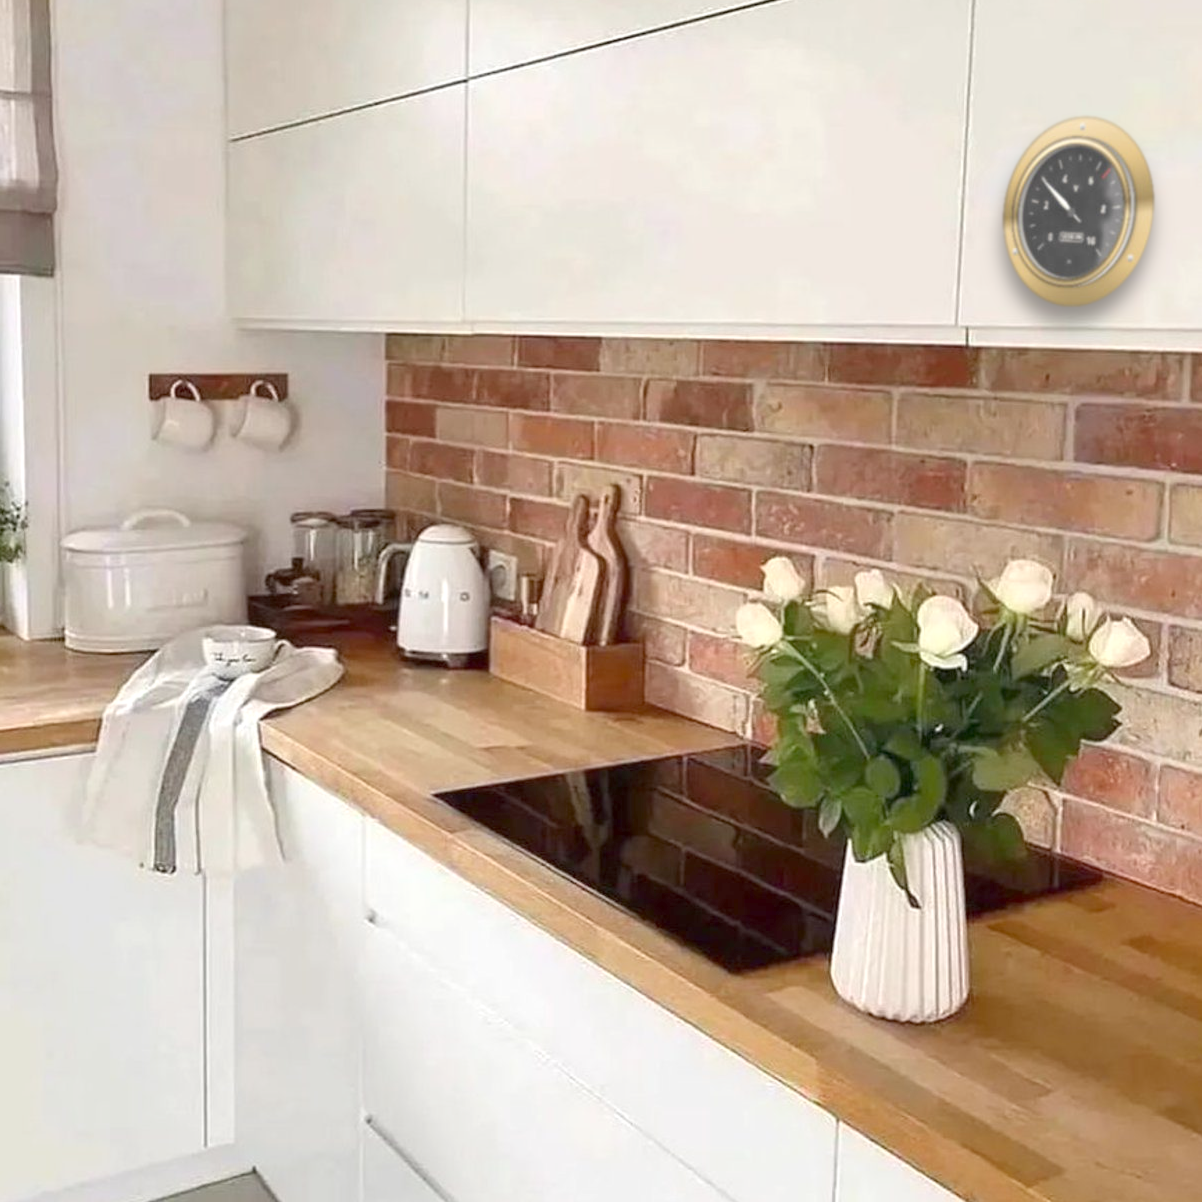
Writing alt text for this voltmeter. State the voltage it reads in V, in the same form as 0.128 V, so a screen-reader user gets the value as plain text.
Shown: 3 V
